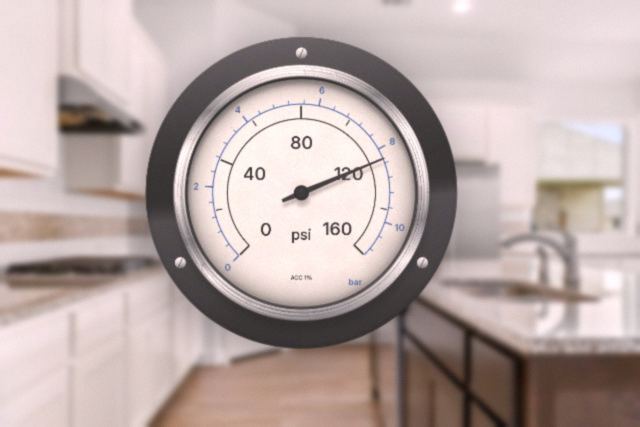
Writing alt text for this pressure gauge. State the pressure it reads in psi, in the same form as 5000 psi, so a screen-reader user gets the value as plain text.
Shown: 120 psi
